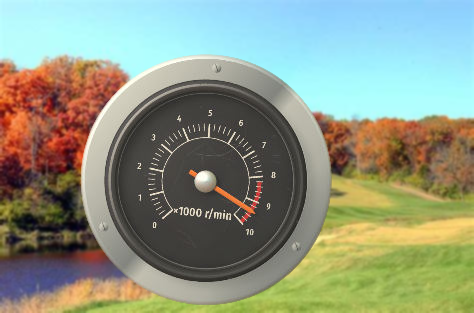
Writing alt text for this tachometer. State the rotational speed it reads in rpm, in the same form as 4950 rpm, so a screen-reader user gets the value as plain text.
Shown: 9400 rpm
